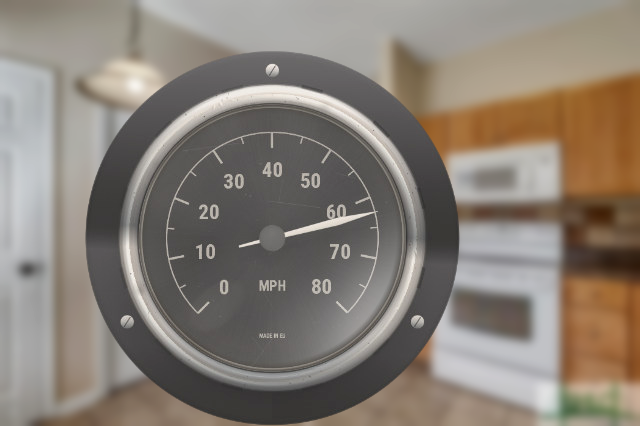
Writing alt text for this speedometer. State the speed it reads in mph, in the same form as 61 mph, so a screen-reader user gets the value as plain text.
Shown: 62.5 mph
